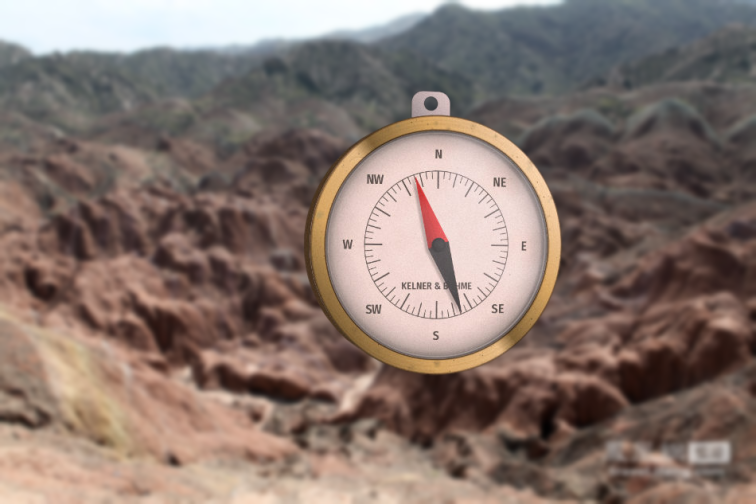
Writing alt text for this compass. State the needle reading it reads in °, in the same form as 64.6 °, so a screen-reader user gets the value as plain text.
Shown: 340 °
